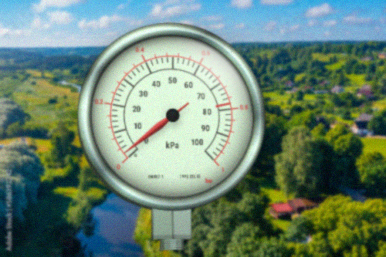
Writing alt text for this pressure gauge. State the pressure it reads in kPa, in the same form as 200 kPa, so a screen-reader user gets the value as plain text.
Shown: 2 kPa
